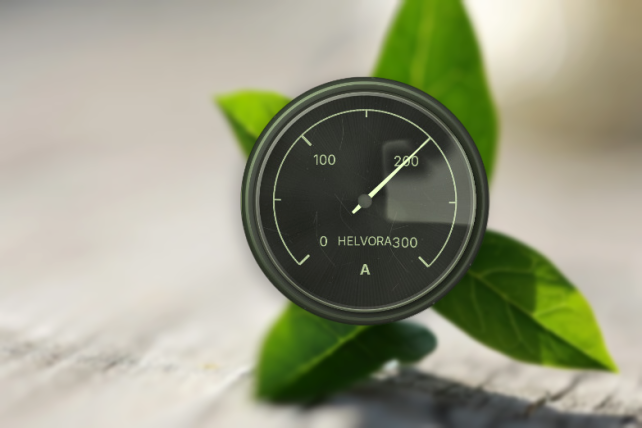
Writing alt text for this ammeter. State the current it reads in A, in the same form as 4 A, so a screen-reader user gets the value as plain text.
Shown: 200 A
